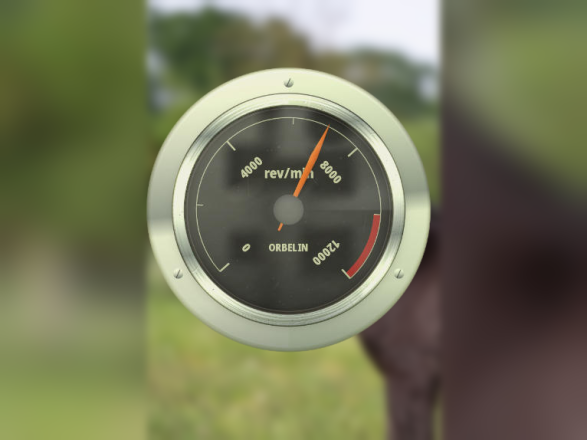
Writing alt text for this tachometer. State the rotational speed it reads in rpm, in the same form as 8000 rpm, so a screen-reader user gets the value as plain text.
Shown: 7000 rpm
